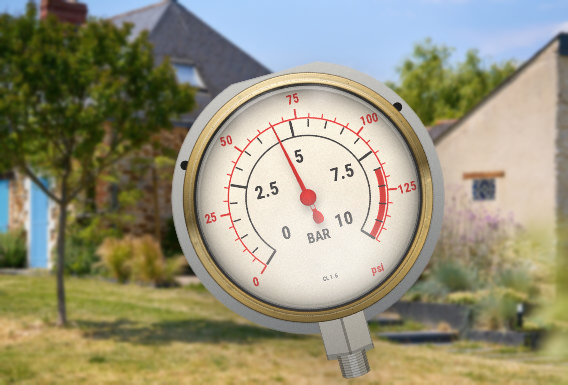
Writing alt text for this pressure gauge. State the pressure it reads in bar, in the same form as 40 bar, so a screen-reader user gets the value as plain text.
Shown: 4.5 bar
